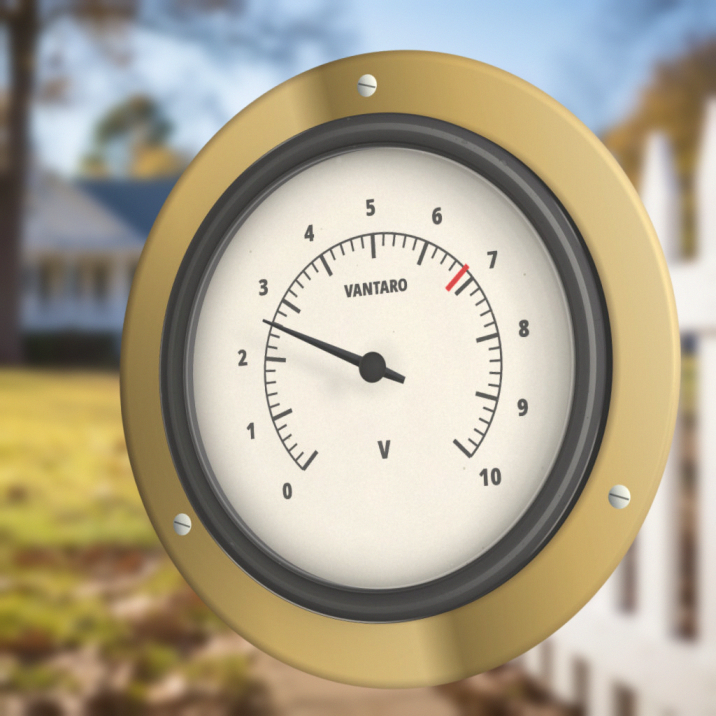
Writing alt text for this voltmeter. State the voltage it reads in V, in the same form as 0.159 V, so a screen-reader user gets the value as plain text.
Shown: 2.6 V
